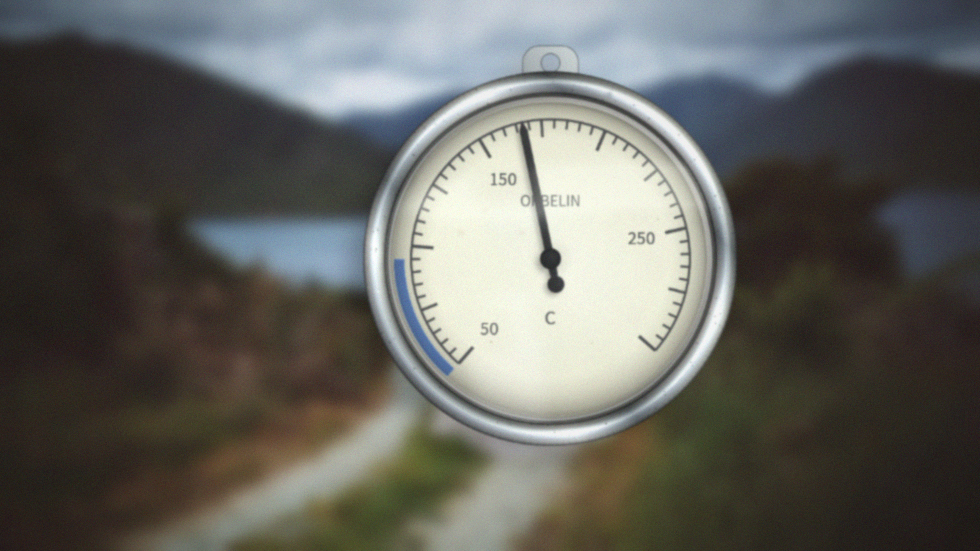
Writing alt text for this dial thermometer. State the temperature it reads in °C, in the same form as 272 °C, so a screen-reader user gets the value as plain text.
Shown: 167.5 °C
